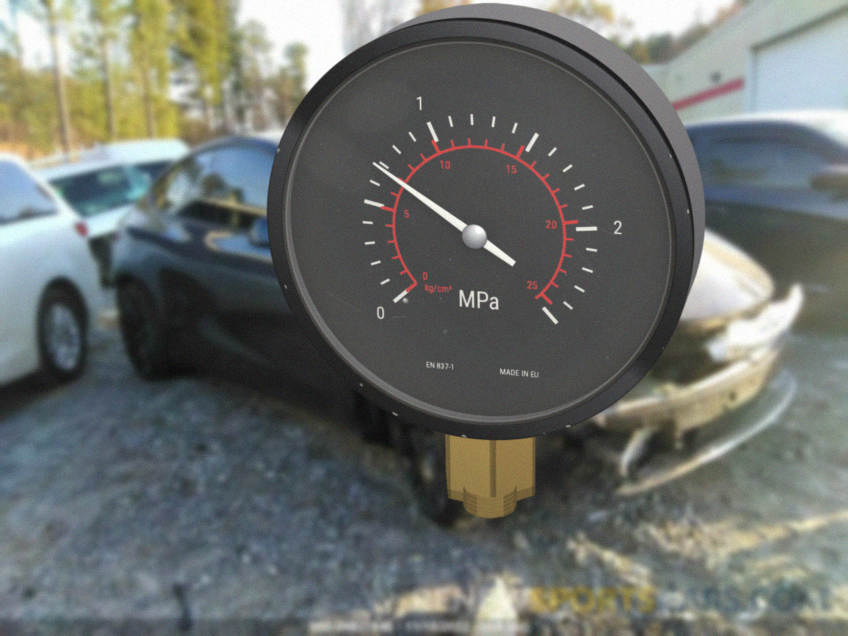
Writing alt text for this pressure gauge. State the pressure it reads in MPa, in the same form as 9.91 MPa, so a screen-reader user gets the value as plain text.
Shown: 0.7 MPa
